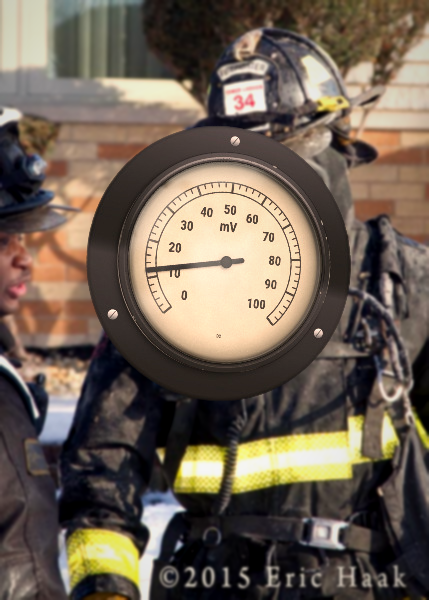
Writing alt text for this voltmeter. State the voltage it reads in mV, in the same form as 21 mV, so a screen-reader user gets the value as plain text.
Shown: 12 mV
